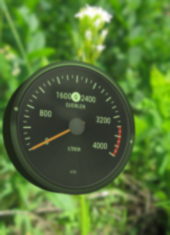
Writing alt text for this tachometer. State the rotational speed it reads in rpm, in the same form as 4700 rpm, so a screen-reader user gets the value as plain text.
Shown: 0 rpm
